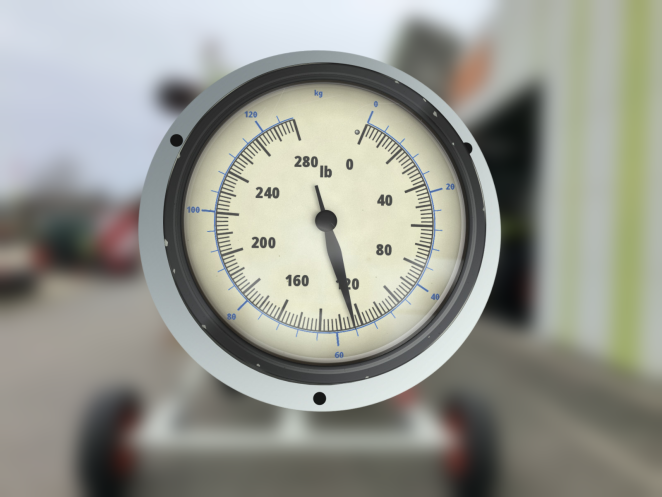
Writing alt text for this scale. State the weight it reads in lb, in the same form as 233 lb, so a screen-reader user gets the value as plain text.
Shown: 124 lb
